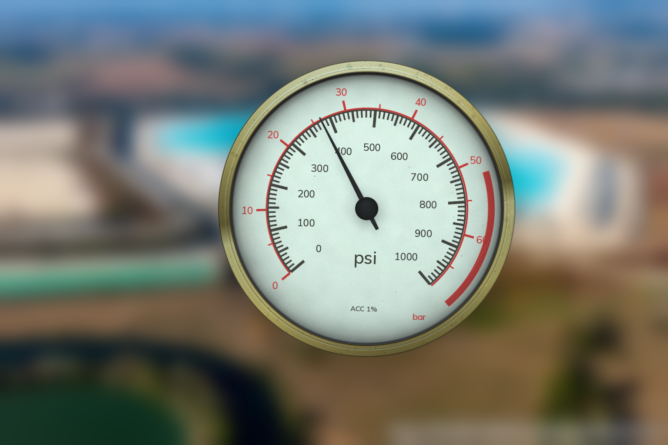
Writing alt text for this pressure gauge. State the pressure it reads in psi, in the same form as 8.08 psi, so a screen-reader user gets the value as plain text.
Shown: 380 psi
